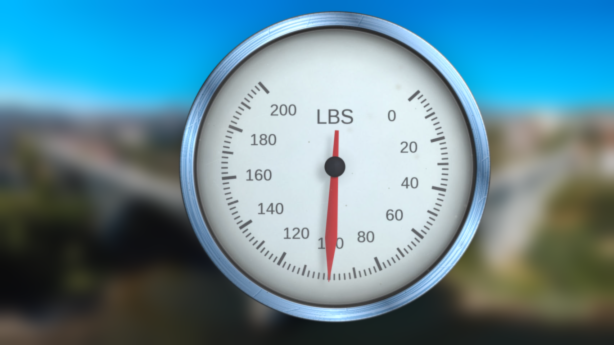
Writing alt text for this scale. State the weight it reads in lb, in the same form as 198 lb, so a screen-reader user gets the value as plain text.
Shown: 100 lb
